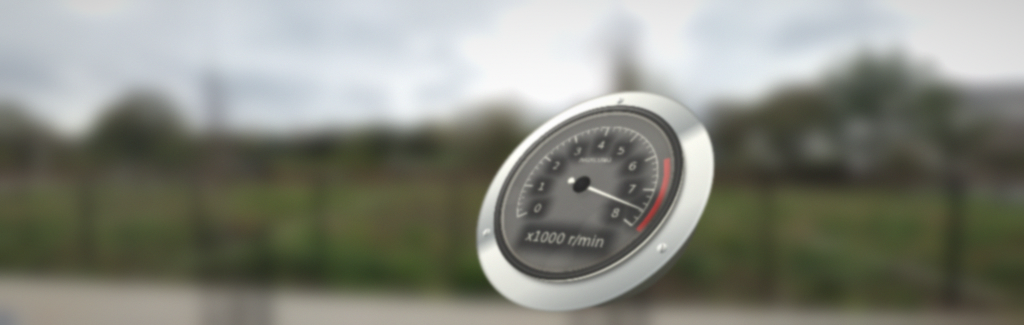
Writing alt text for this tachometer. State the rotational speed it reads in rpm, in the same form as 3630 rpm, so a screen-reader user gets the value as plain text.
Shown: 7600 rpm
